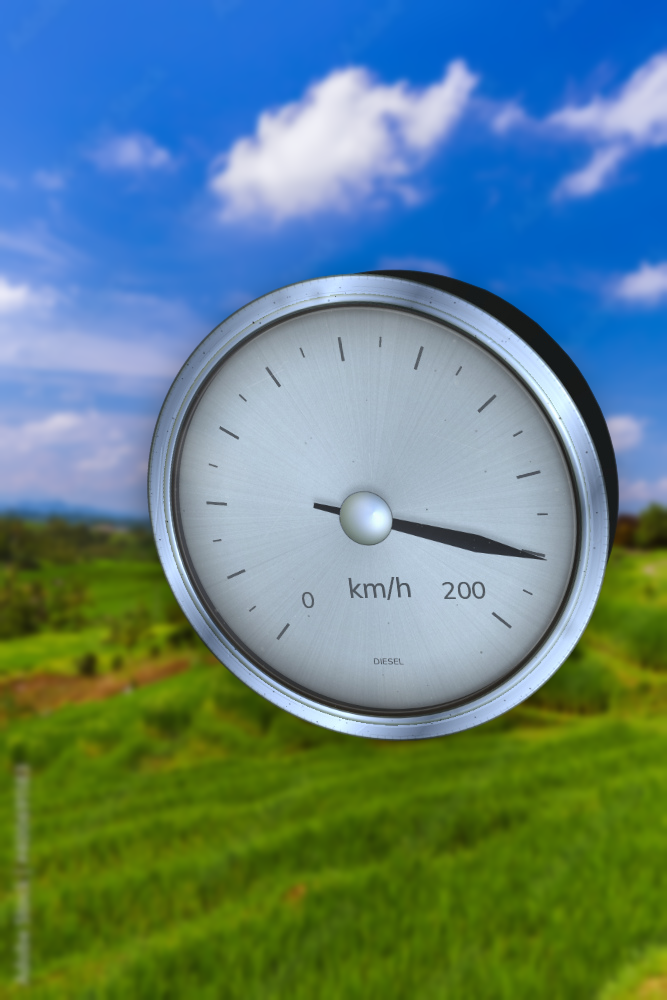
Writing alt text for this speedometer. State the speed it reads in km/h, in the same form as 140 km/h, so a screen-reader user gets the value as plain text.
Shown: 180 km/h
